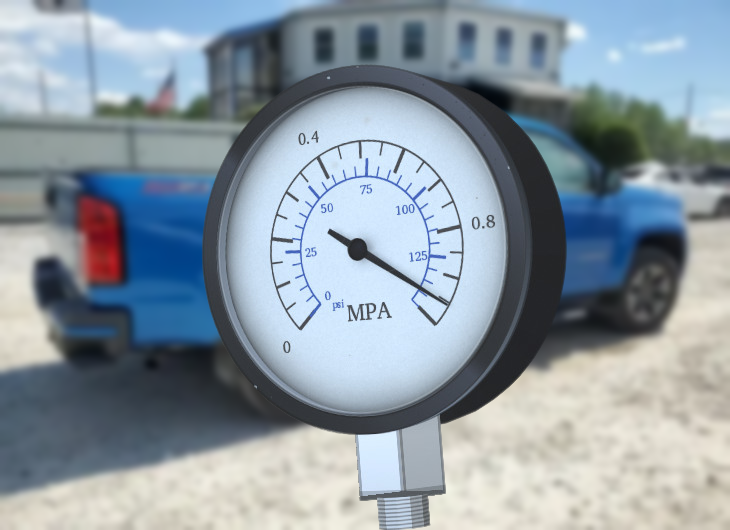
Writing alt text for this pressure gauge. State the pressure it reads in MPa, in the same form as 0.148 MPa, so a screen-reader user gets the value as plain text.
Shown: 0.95 MPa
